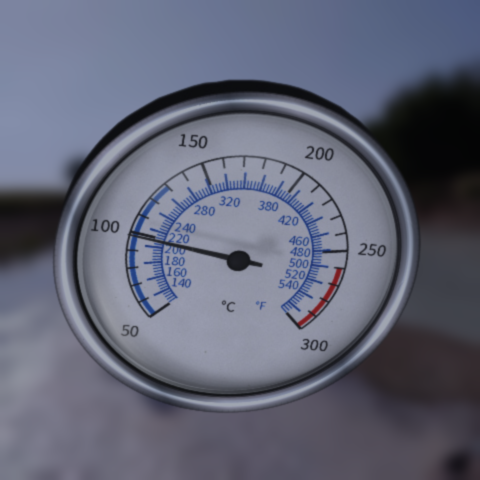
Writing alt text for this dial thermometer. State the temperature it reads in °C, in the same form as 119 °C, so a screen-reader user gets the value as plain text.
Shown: 100 °C
